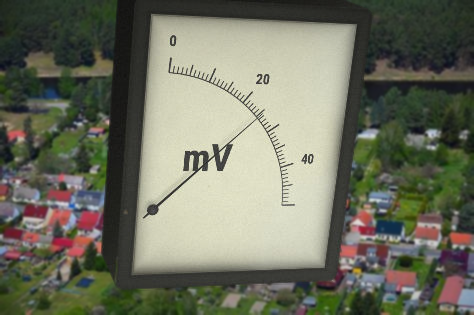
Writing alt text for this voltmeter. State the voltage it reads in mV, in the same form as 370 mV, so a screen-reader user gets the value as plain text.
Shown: 25 mV
